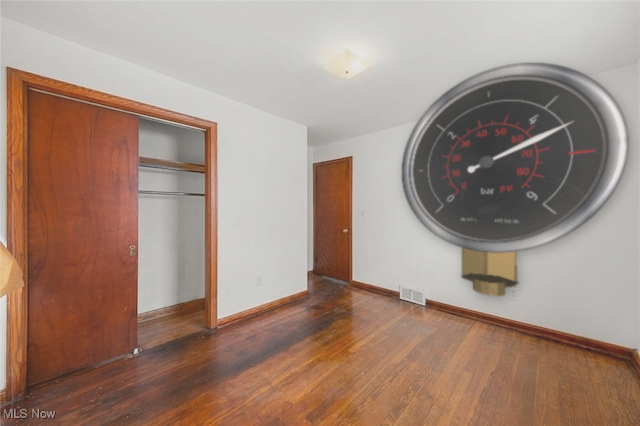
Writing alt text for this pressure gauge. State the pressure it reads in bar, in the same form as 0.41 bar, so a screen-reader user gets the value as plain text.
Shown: 4.5 bar
